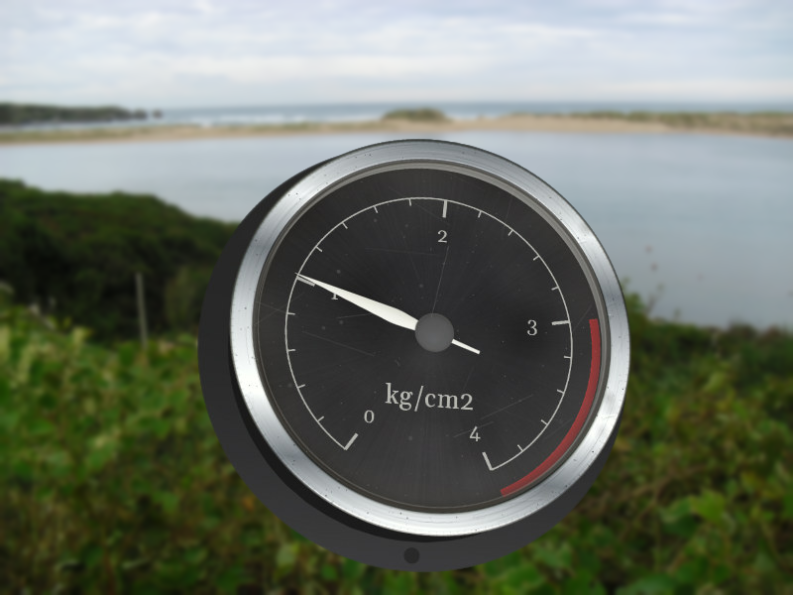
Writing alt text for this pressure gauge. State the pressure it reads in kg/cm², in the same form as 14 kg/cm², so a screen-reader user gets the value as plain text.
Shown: 1 kg/cm²
